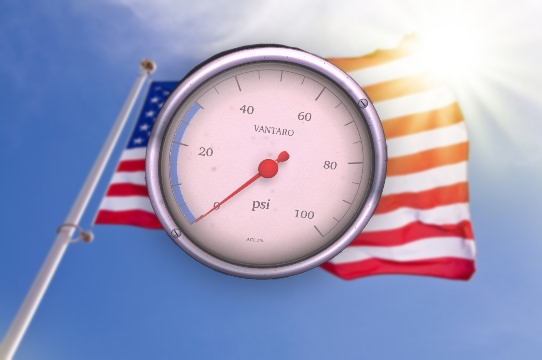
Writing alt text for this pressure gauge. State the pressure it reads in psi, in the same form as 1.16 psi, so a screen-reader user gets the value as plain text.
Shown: 0 psi
